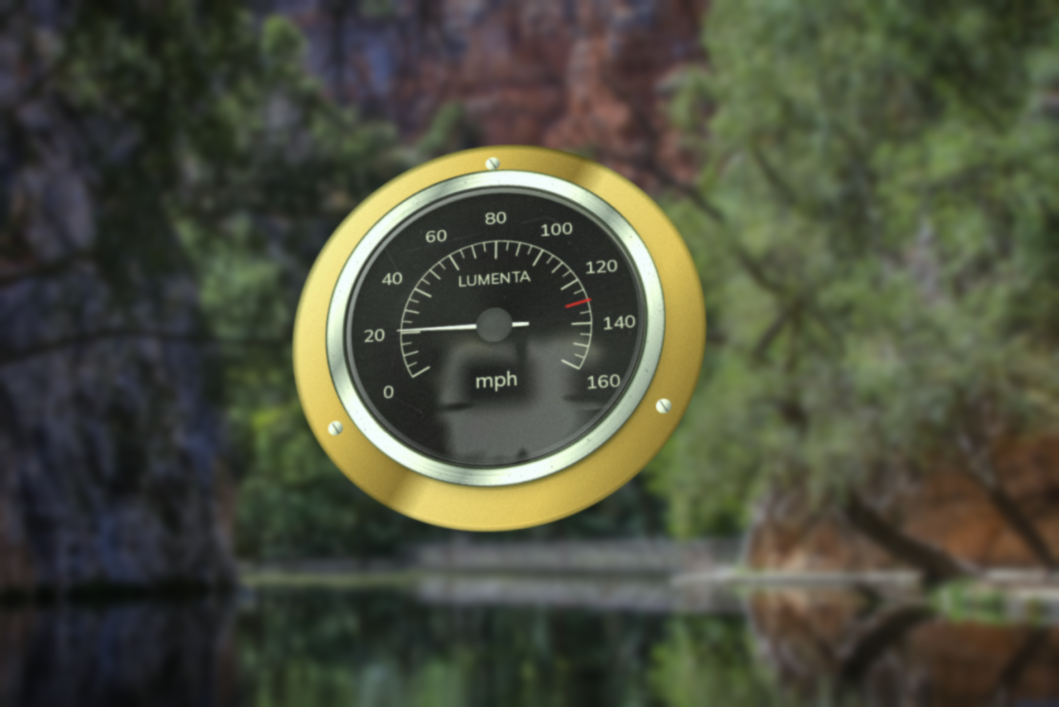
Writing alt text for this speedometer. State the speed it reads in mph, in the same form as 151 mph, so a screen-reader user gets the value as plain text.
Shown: 20 mph
